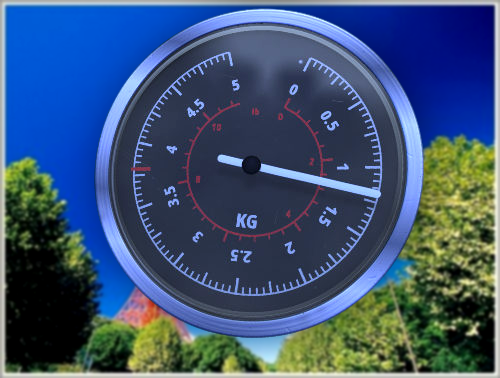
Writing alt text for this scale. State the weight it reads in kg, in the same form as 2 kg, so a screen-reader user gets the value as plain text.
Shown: 1.2 kg
